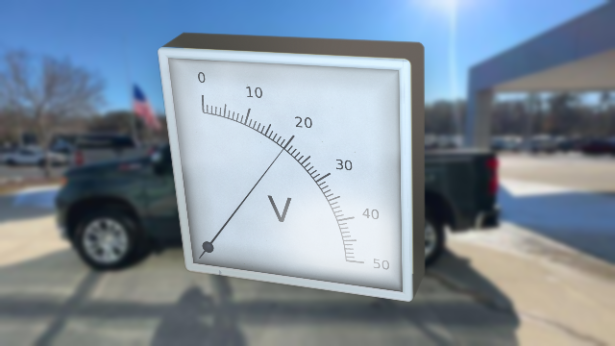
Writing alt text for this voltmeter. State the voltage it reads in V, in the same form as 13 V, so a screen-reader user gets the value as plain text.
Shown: 20 V
